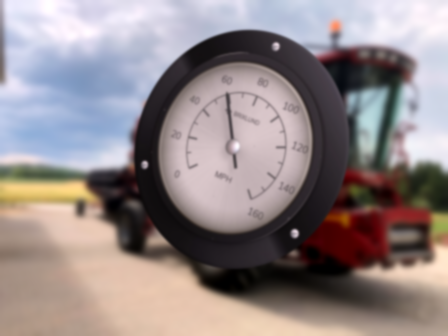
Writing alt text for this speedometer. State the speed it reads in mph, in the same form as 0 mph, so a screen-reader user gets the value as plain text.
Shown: 60 mph
